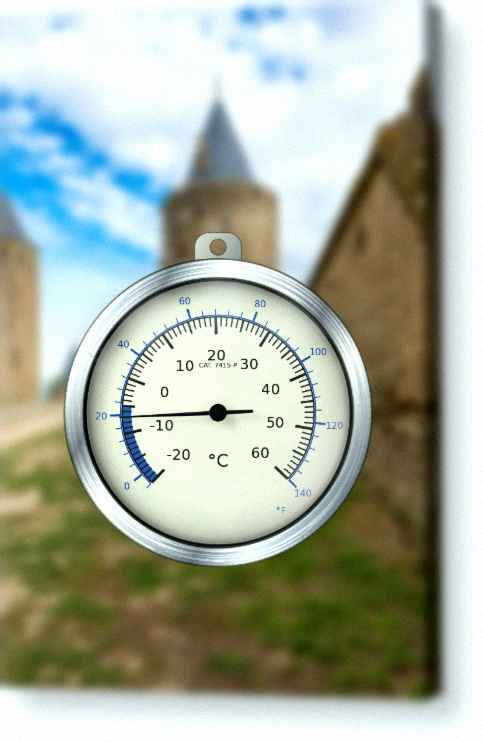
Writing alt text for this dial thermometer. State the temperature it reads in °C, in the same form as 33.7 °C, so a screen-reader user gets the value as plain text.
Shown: -7 °C
